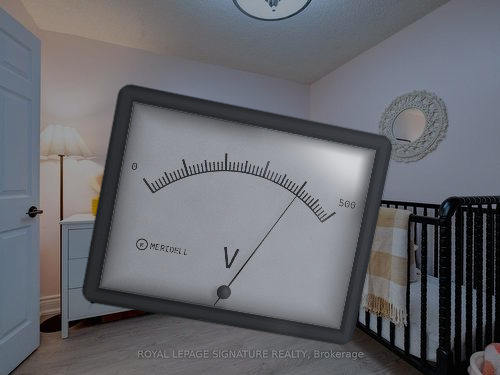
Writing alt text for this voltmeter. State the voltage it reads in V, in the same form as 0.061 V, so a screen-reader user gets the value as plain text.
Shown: 400 V
